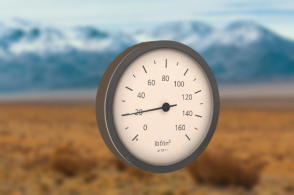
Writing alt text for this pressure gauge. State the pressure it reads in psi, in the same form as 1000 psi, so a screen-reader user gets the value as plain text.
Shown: 20 psi
